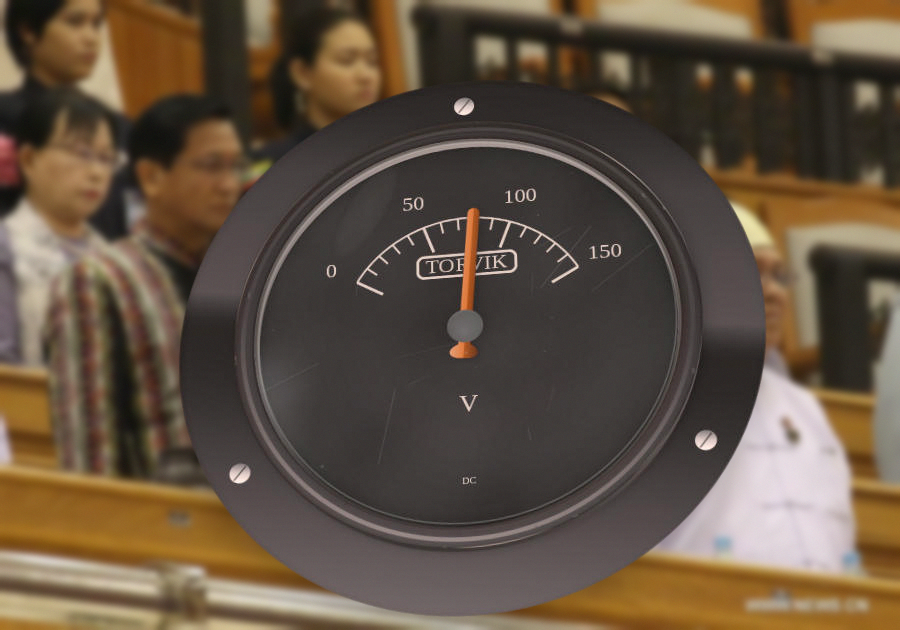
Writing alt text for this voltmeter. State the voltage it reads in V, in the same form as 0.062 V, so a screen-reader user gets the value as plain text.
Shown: 80 V
